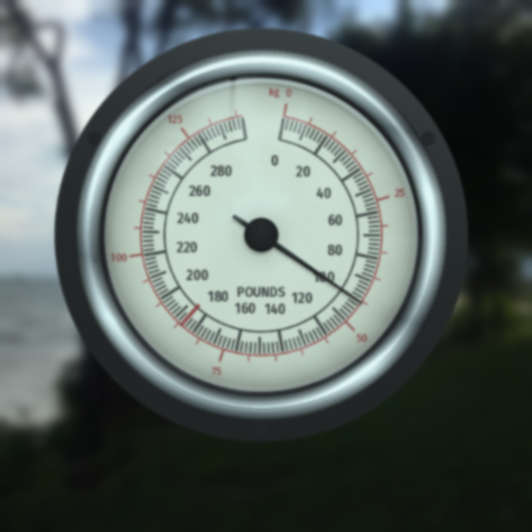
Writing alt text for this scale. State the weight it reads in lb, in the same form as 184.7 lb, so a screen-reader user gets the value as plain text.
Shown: 100 lb
